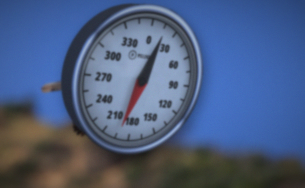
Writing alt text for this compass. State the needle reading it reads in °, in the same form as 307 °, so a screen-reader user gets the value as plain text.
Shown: 195 °
